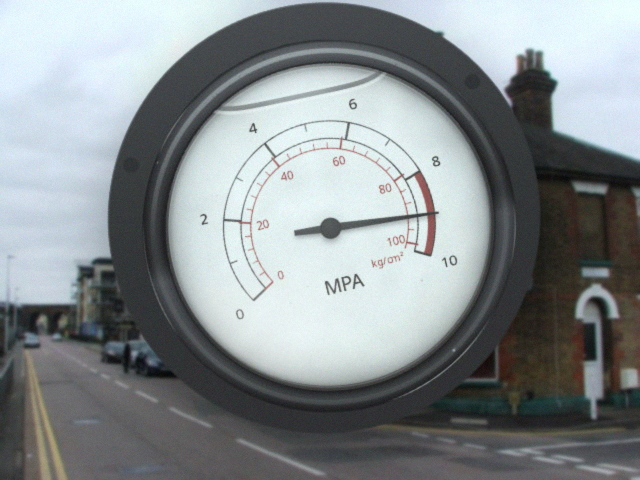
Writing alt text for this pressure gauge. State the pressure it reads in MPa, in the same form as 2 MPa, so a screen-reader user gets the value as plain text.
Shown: 9 MPa
